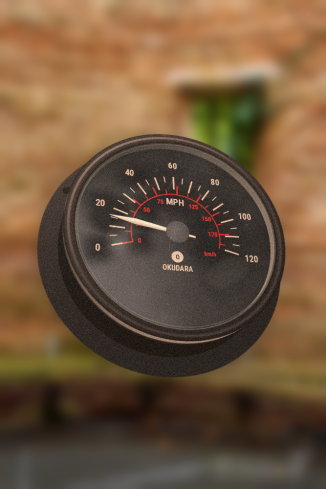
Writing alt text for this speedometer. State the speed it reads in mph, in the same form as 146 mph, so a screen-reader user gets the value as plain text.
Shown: 15 mph
